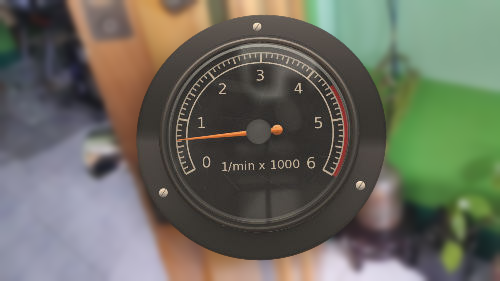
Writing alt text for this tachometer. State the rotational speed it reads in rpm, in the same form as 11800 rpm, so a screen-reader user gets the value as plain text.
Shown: 600 rpm
